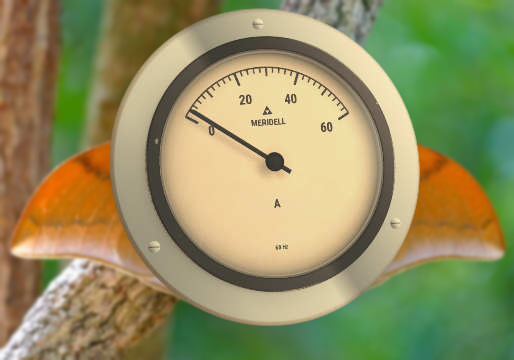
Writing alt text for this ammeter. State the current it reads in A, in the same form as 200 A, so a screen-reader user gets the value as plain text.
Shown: 2 A
